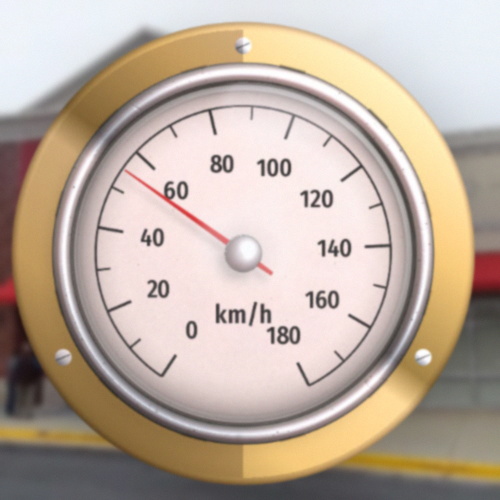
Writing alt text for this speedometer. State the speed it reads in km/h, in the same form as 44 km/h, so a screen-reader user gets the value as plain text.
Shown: 55 km/h
